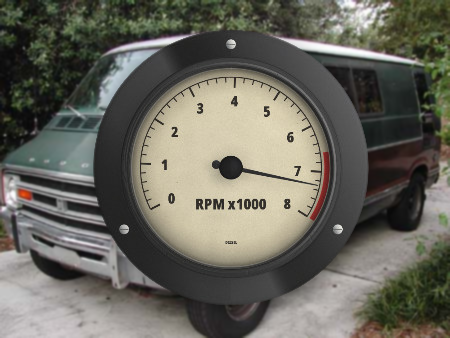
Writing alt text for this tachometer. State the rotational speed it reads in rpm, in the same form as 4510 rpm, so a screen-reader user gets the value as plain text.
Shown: 7300 rpm
